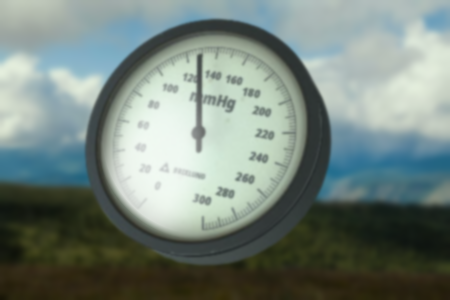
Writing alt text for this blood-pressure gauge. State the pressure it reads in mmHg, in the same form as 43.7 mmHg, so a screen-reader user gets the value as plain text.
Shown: 130 mmHg
